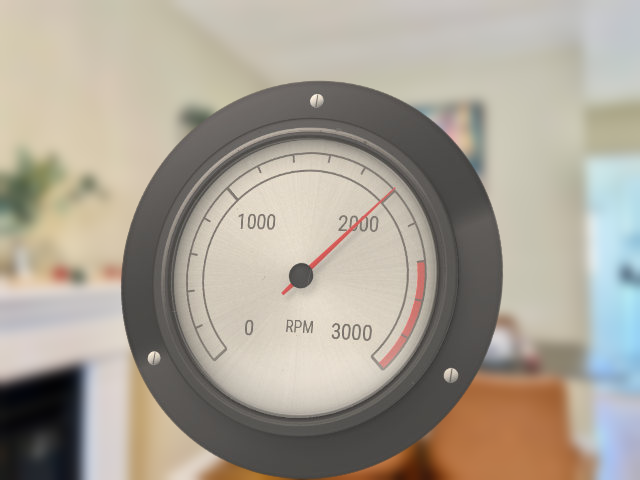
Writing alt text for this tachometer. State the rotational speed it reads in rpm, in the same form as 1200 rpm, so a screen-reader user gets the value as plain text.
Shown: 2000 rpm
